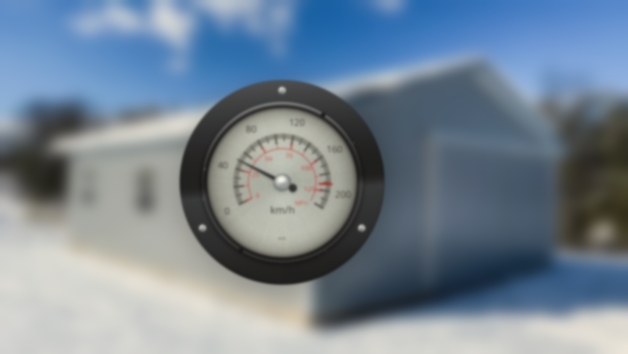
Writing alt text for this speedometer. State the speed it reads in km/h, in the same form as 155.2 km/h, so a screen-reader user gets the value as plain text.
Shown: 50 km/h
